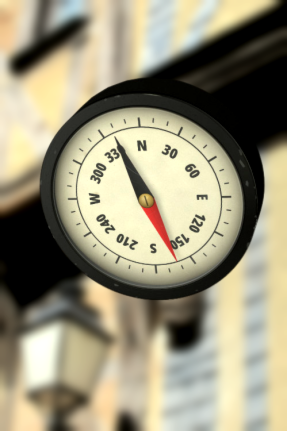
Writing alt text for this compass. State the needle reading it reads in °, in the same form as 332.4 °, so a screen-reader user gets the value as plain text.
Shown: 160 °
